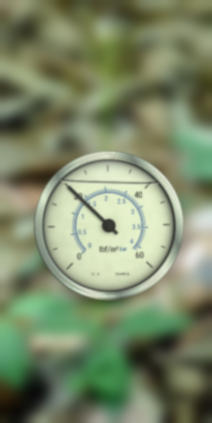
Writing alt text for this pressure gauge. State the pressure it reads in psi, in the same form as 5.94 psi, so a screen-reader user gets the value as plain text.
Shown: 20 psi
